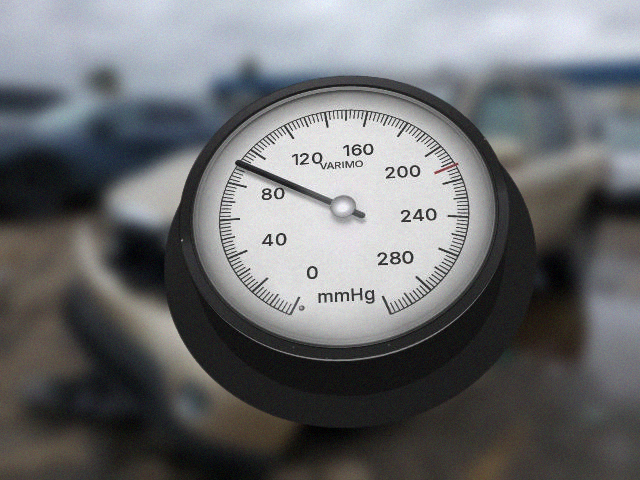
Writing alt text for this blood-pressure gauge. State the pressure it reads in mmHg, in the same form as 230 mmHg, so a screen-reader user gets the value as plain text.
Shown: 90 mmHg
